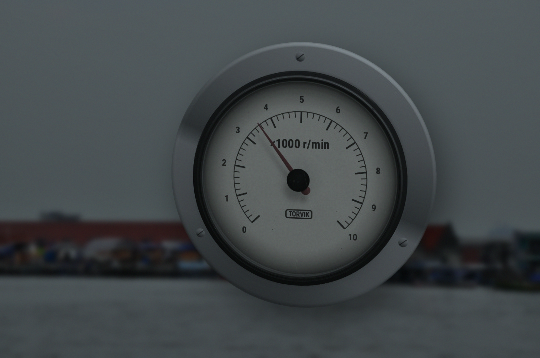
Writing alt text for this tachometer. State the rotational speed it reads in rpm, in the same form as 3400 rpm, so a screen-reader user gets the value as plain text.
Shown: 3600 rpm
